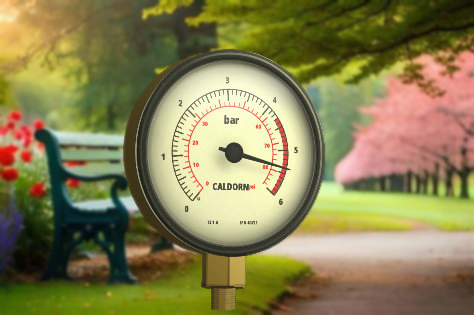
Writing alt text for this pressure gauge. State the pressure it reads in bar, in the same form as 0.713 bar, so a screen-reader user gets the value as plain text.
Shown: 5.4 bar
